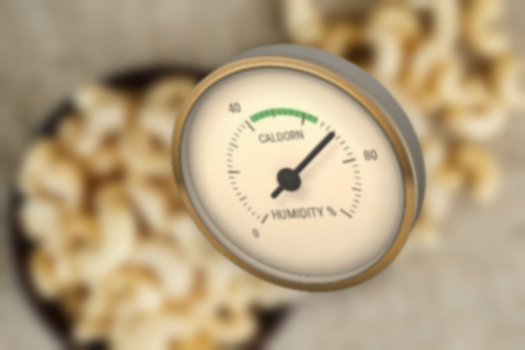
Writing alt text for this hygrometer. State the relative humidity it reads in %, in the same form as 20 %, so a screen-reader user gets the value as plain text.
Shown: 70 %
